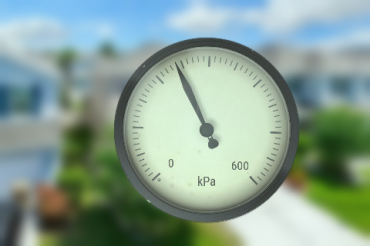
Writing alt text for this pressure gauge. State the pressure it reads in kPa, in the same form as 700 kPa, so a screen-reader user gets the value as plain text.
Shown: 240 kPa
